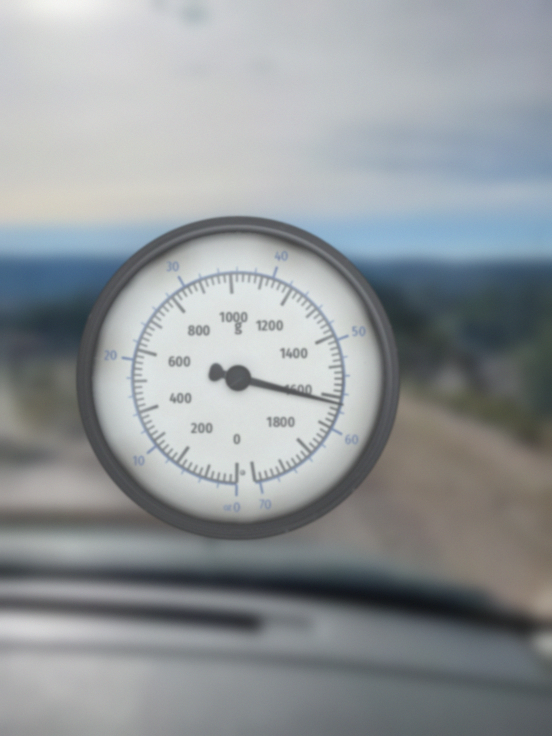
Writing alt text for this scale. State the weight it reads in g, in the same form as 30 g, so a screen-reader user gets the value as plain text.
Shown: 1620 g
